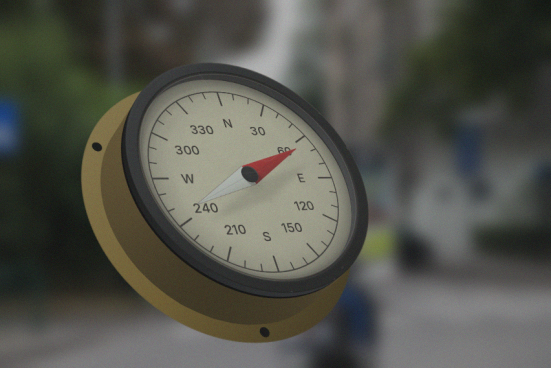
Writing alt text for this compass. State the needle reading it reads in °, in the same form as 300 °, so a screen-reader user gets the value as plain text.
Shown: 65 °
